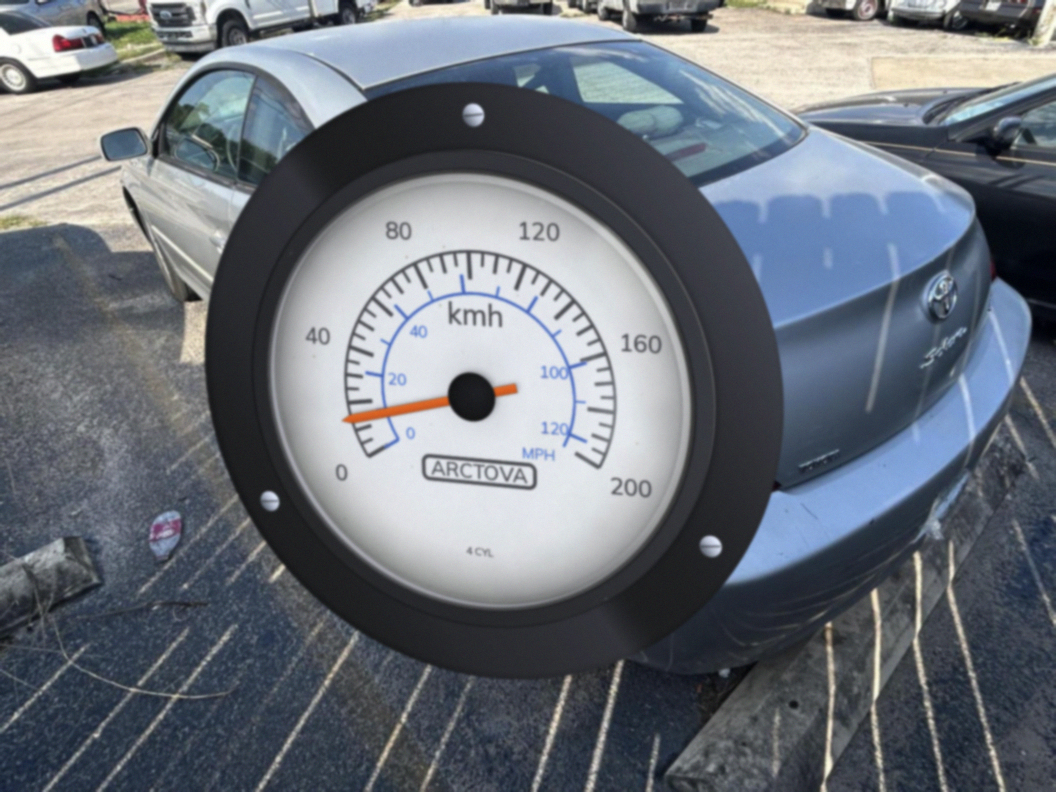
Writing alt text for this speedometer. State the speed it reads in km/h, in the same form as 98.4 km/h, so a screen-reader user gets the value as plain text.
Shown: 15 km/h
